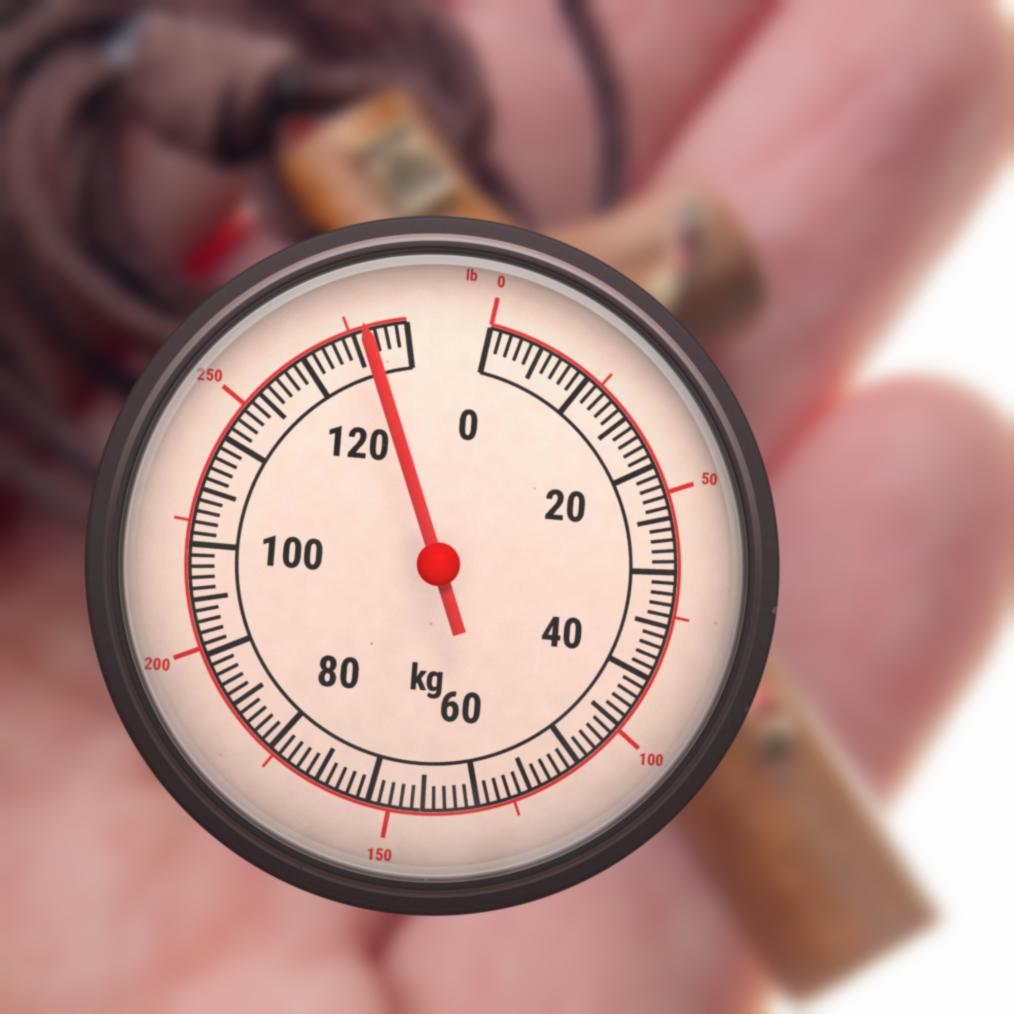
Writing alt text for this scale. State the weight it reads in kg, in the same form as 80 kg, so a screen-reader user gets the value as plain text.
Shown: 126 kg
